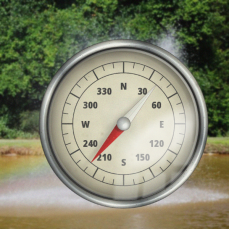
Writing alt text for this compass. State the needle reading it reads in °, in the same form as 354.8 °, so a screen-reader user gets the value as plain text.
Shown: 220 °
